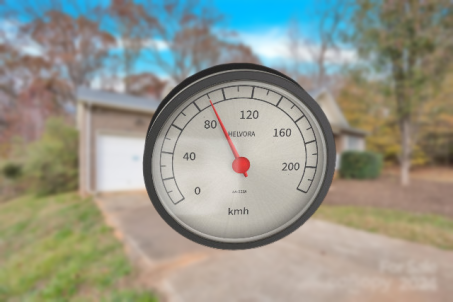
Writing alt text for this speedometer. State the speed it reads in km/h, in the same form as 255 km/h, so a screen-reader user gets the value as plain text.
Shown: 90 km/h
